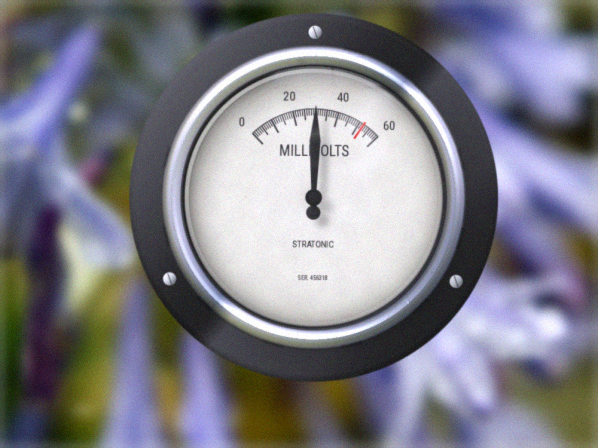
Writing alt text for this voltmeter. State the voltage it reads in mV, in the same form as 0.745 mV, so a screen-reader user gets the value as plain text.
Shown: 30 mV
